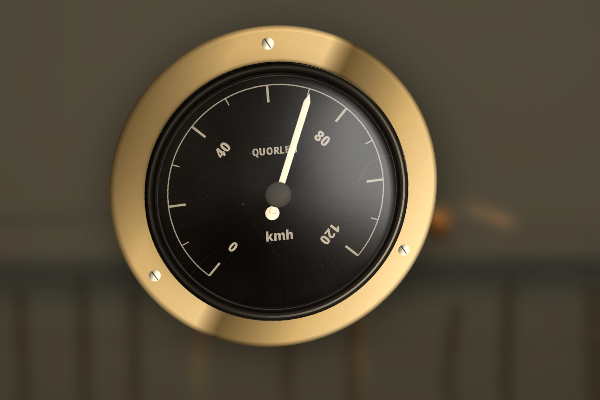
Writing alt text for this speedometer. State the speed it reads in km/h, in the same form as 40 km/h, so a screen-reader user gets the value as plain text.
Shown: 70 km/h
